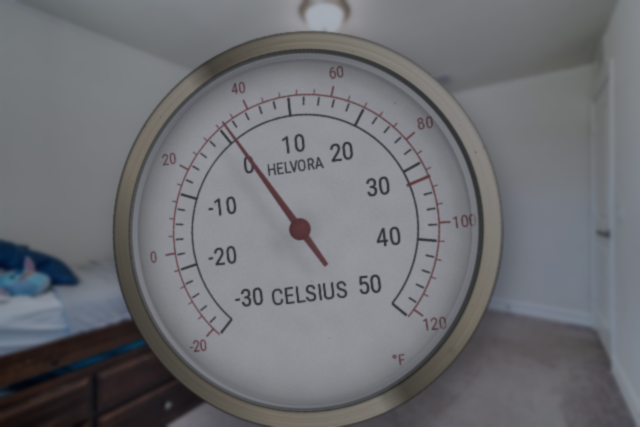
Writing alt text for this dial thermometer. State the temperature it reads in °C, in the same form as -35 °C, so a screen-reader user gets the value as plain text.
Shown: 1 °C
